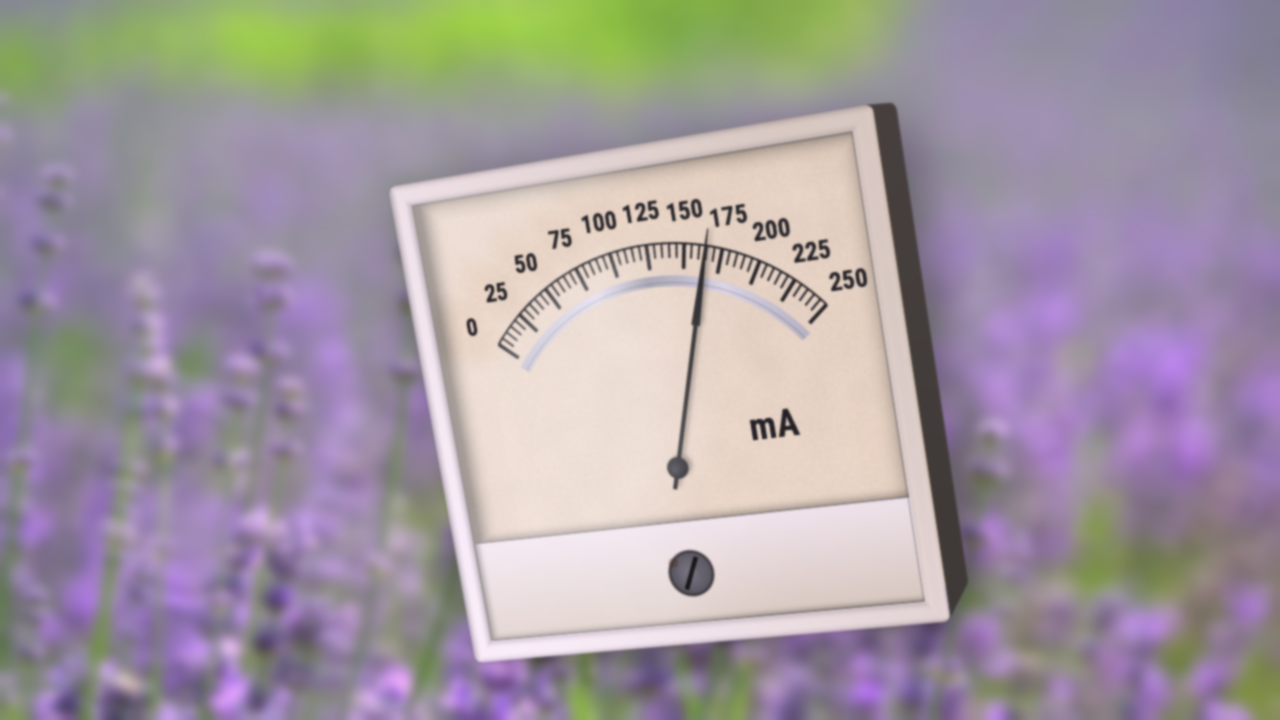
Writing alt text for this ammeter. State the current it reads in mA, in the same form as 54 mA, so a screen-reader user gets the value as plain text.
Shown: 165 mA
